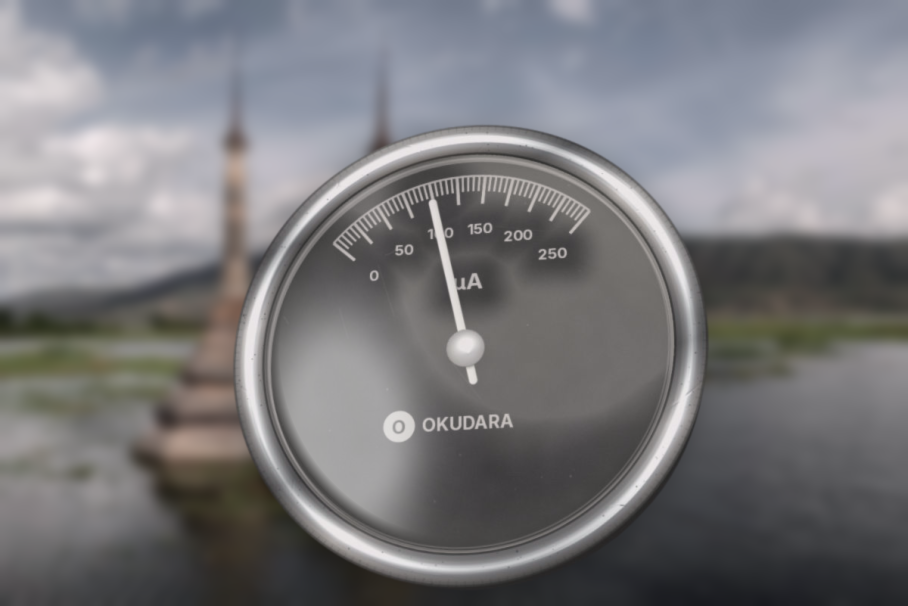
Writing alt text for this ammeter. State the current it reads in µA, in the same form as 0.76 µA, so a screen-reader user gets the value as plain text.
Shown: 100 µA
